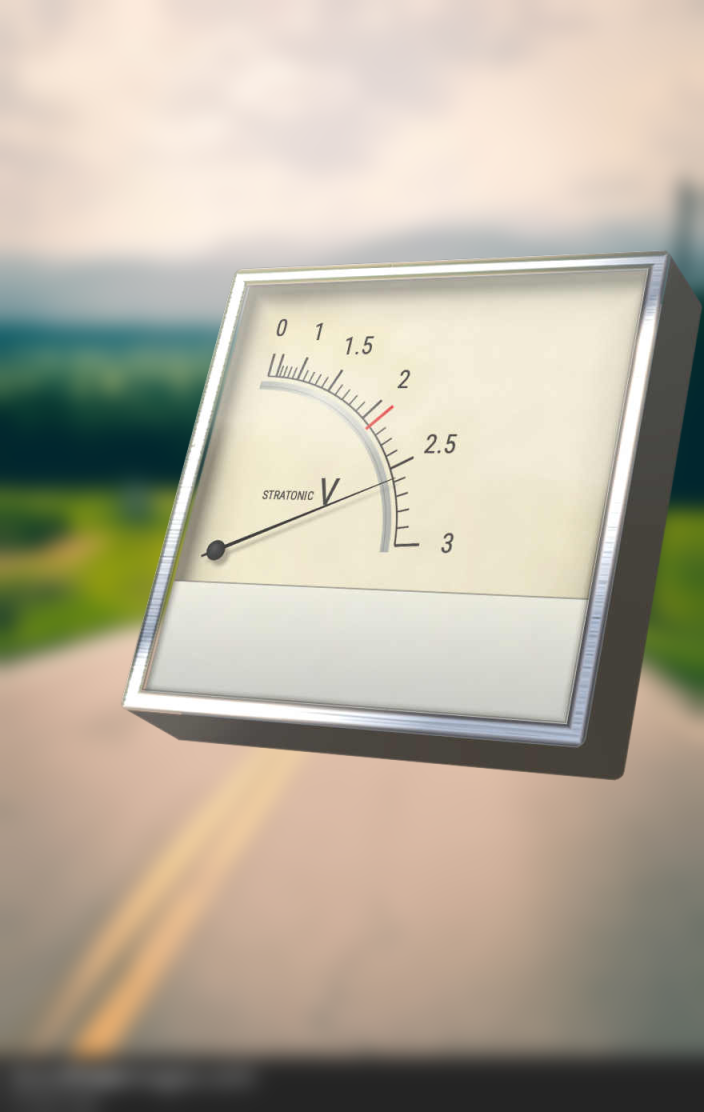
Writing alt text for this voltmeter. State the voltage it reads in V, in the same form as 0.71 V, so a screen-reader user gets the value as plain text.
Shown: 2.6 V
